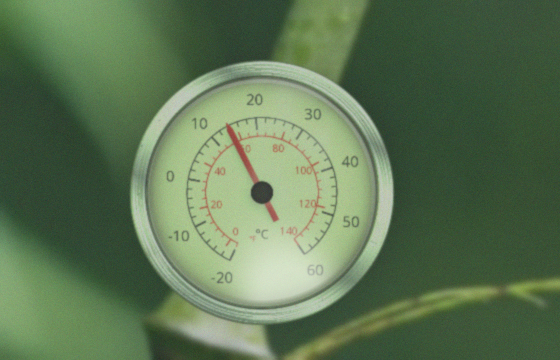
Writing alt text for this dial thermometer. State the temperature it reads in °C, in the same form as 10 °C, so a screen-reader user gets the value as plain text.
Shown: 14 °C
